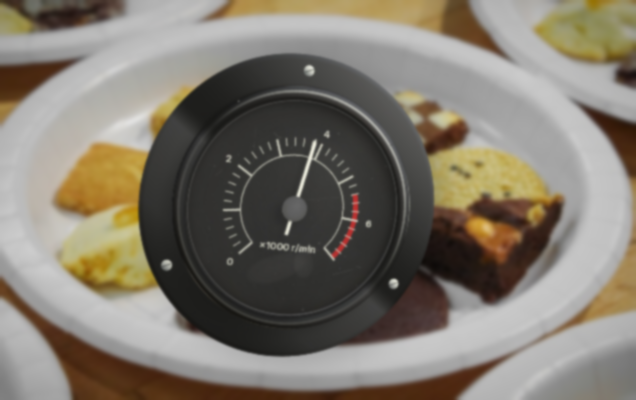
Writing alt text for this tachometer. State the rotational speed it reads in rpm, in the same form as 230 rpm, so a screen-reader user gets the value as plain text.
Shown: 3800 rpm
